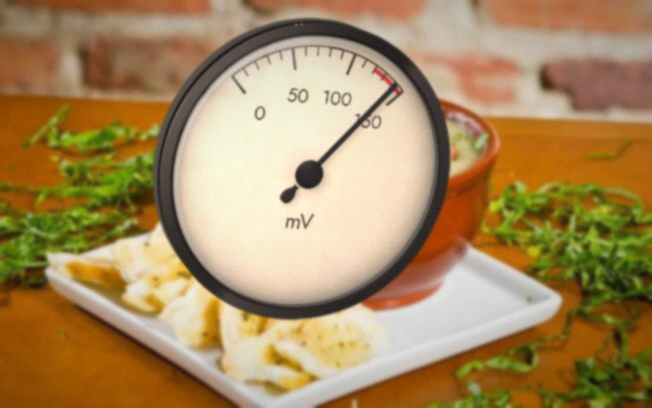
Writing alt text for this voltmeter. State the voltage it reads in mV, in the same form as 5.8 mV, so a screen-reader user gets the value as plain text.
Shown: 140 mV
